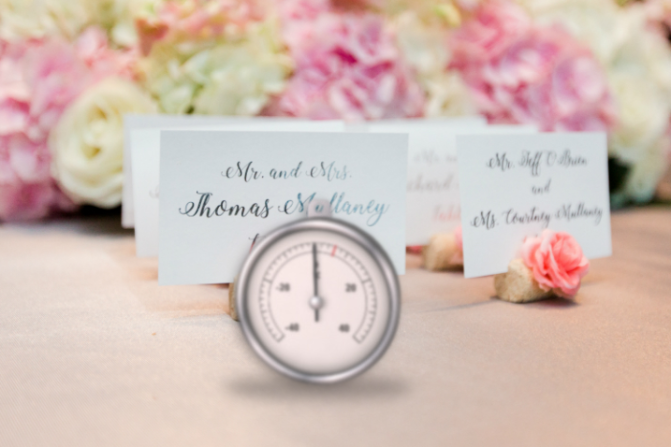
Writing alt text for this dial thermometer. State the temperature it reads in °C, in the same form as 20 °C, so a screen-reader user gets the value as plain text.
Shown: 0 °C
